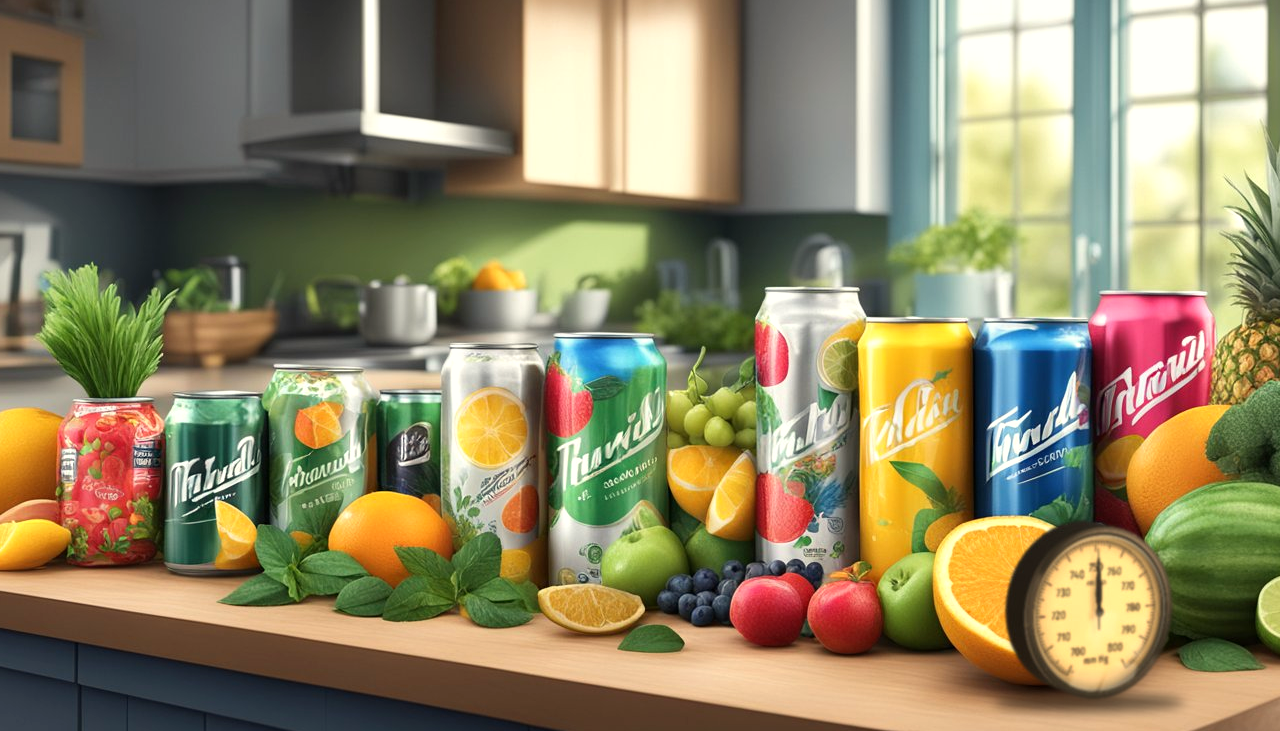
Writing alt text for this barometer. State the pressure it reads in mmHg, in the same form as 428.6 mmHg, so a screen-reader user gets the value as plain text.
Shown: 750 mmHg
